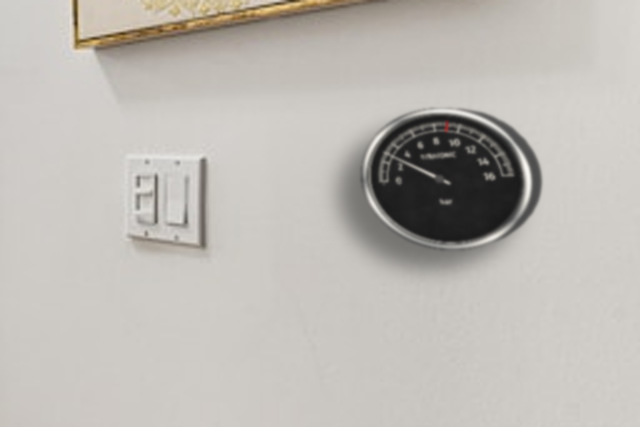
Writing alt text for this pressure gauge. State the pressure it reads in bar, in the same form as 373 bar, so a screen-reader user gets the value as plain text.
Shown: 3 bar
